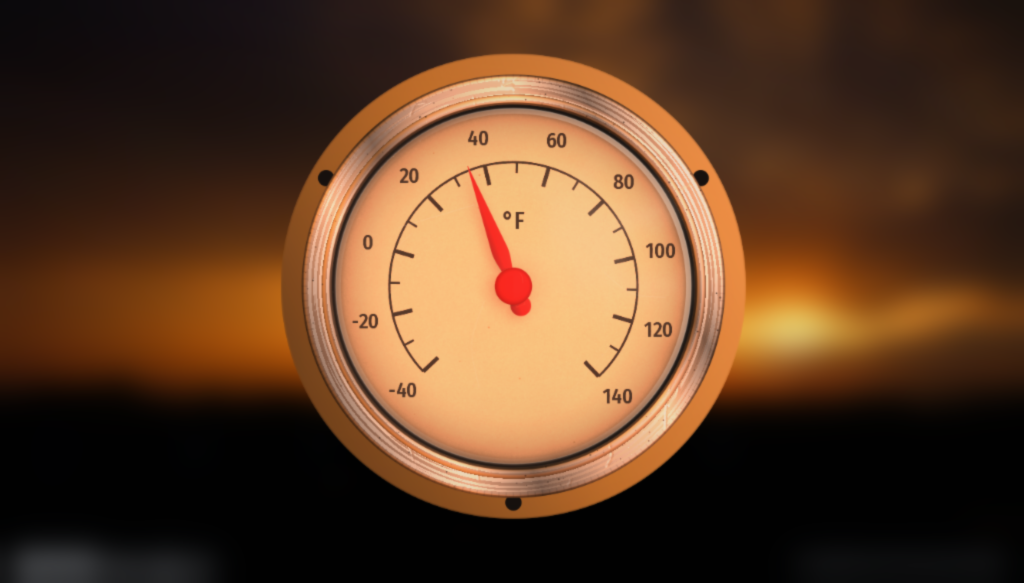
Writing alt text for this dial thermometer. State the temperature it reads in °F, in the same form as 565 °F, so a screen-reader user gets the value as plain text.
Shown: 35 °F
